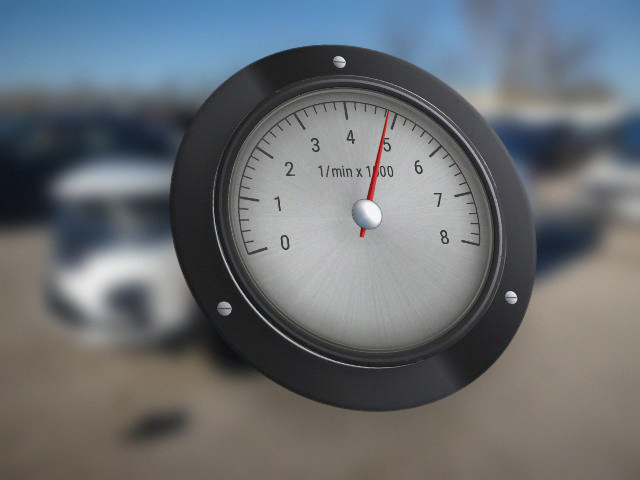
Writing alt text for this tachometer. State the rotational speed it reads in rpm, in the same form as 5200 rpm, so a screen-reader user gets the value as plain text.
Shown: 4800 rpm
